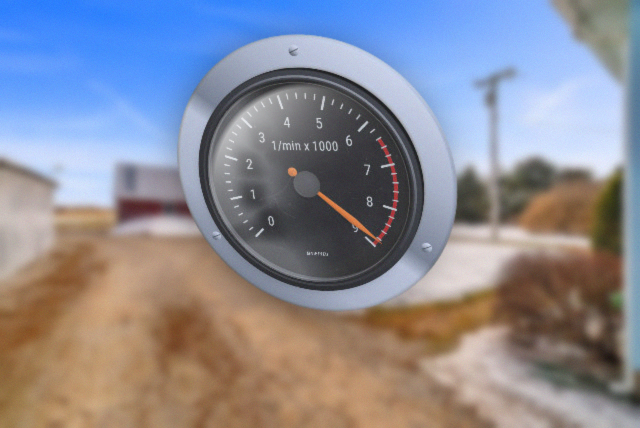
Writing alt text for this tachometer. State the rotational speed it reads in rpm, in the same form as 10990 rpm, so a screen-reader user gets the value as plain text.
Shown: 8800 rpm
